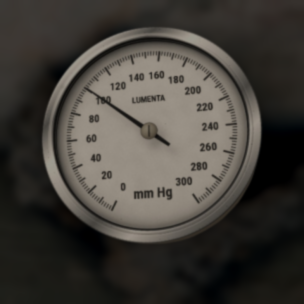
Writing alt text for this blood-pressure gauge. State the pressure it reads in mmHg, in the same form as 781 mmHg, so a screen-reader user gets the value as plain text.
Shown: 100 mmHg
